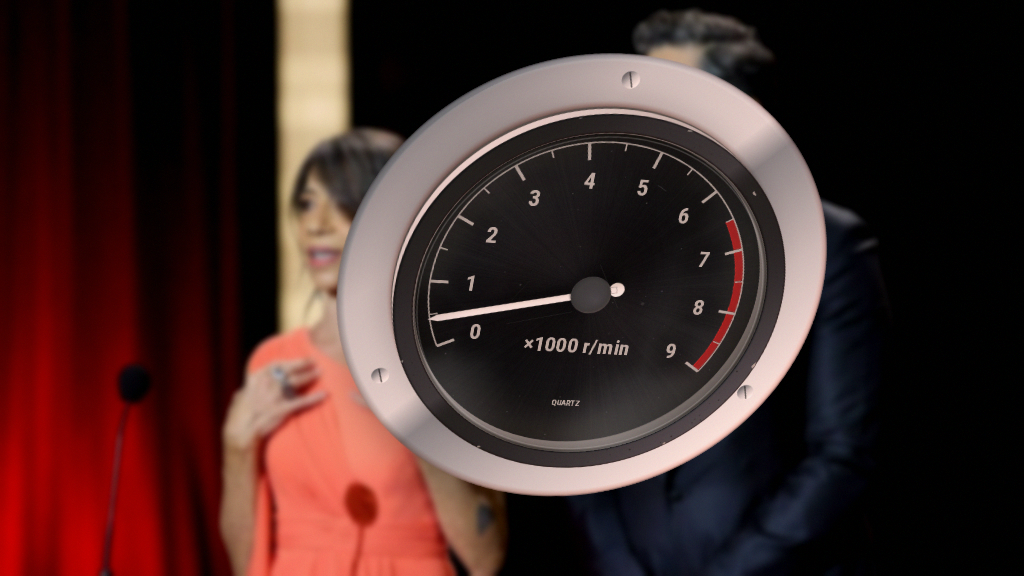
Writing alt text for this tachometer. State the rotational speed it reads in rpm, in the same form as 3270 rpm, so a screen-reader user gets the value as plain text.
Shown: 500 rpm
